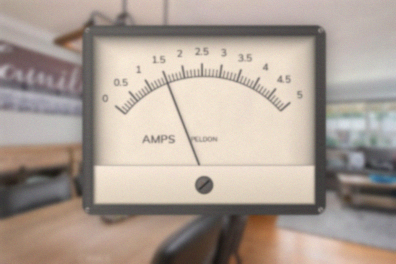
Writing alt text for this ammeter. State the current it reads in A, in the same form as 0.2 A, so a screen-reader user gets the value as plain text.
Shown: 1.5 A
